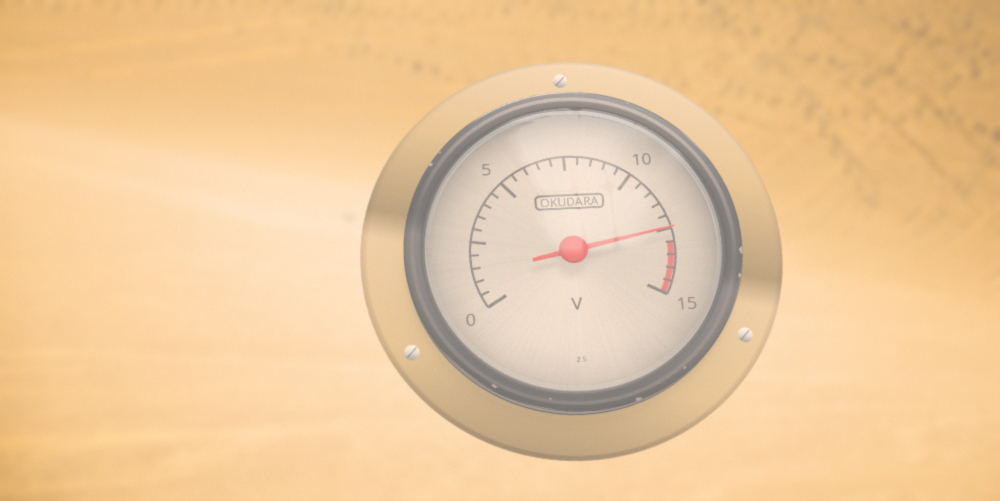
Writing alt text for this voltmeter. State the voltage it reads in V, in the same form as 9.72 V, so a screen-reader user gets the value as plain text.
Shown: 12.5 V
